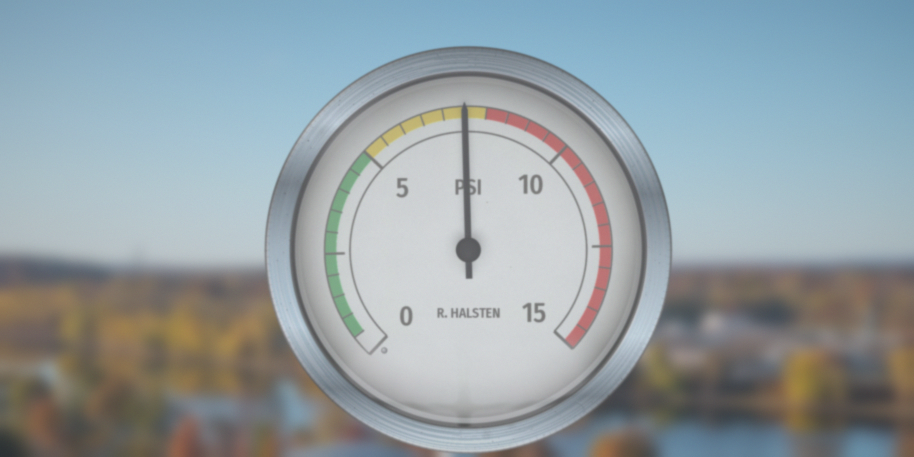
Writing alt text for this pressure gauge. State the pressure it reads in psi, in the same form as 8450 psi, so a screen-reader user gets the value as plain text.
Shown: 7.5 psi
